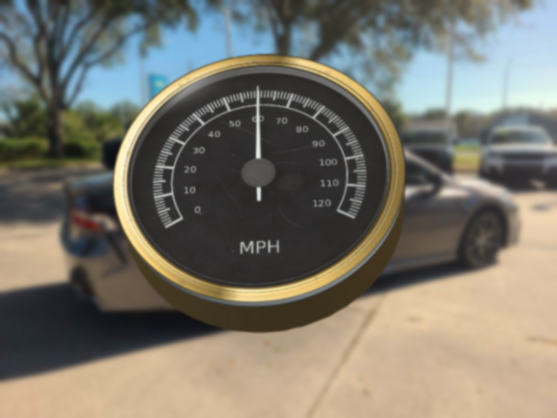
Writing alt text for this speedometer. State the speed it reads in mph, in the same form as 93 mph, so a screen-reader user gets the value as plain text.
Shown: 60 mph
